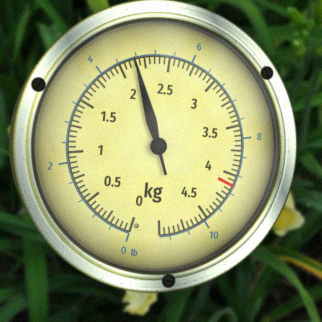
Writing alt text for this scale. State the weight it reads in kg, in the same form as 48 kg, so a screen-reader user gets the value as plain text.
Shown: 2.15 kg
